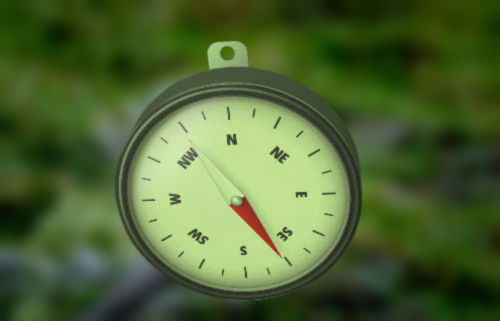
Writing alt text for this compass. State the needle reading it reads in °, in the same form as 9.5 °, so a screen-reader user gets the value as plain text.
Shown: 150 °
